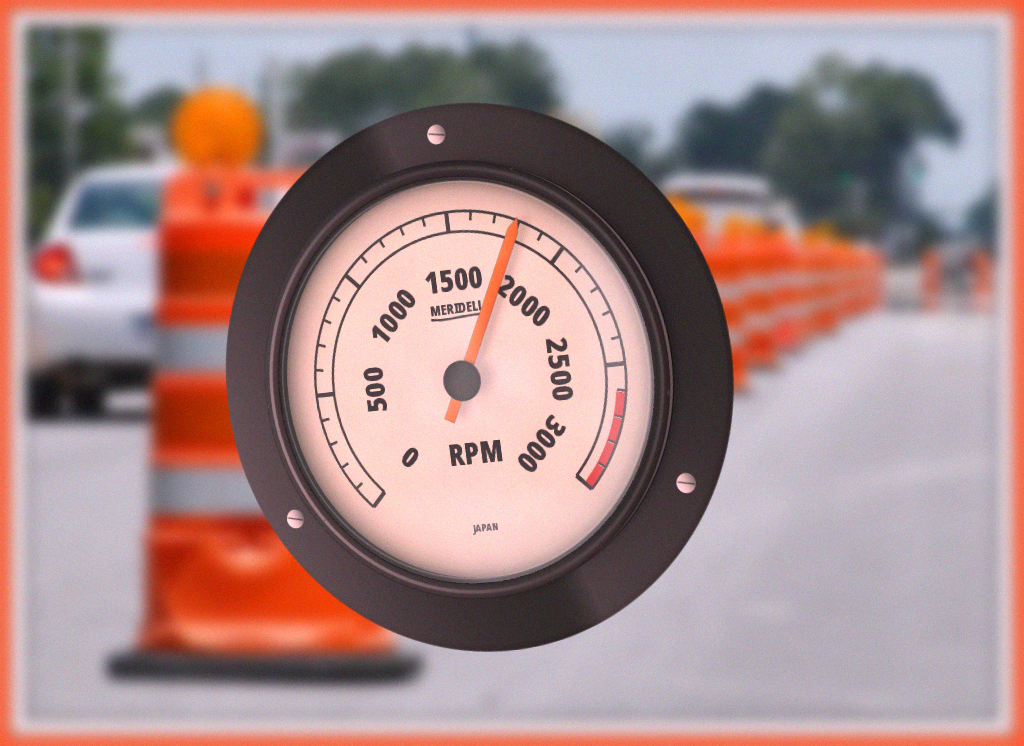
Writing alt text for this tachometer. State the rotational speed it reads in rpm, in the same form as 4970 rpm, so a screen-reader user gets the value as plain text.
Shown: 1800 rpm
